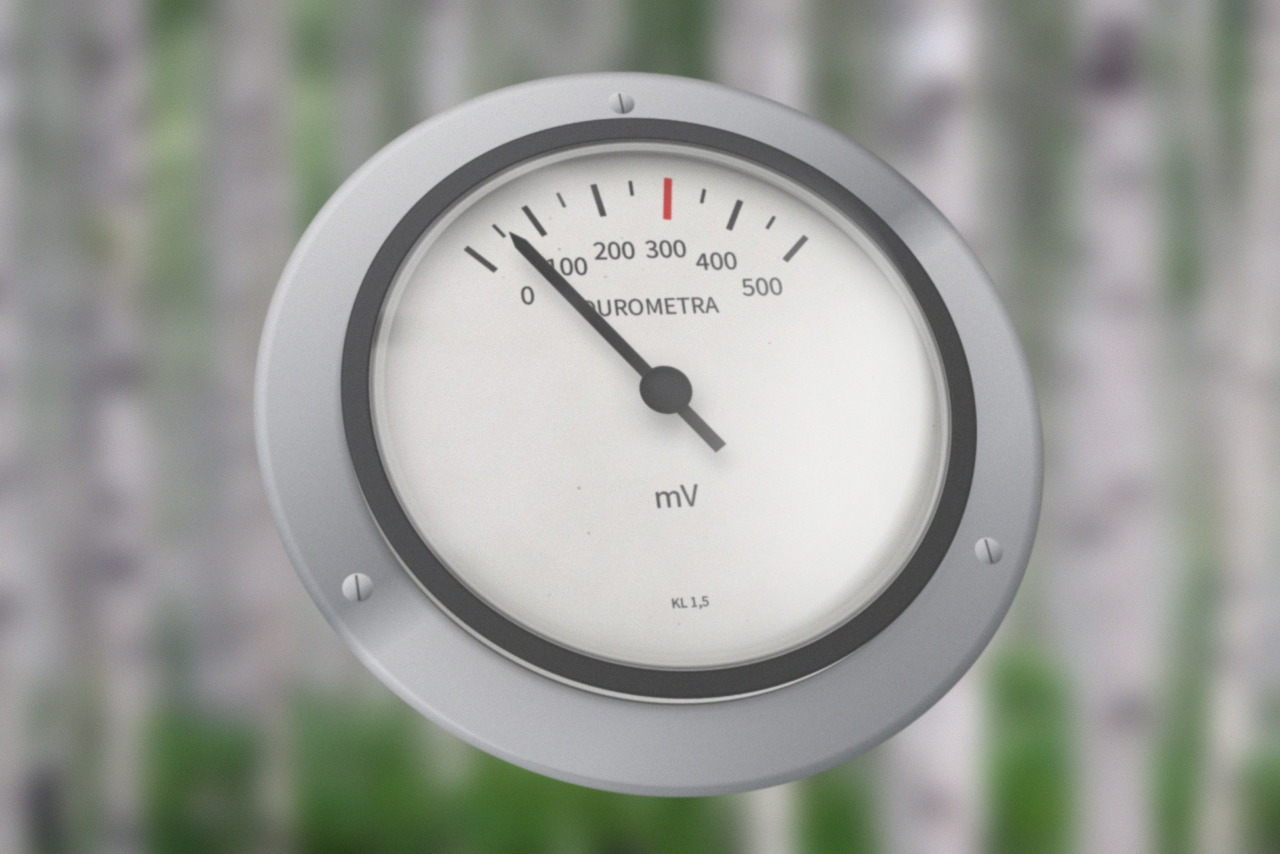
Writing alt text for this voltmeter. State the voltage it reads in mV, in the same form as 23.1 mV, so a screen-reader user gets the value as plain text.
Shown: 50 mV
